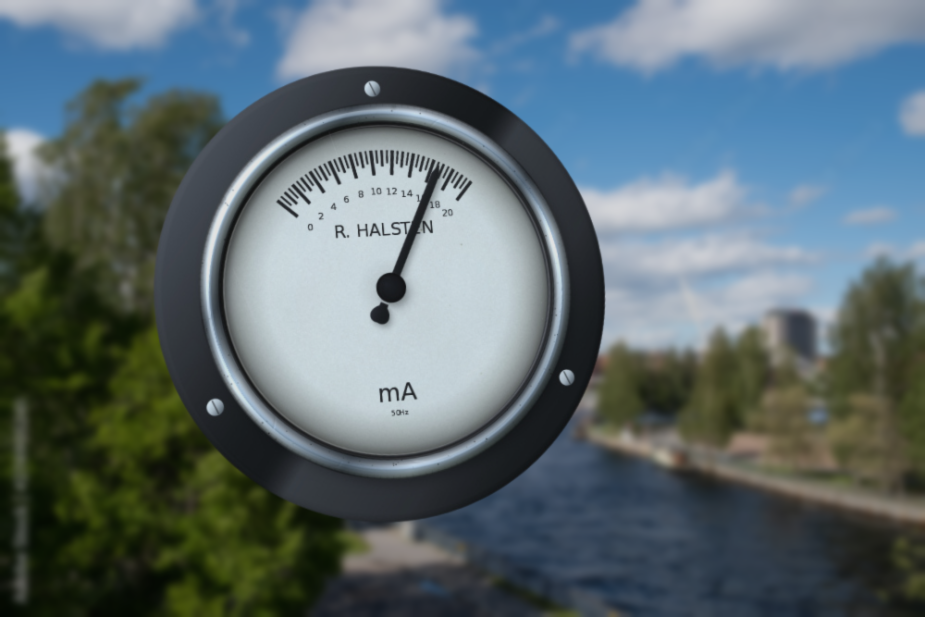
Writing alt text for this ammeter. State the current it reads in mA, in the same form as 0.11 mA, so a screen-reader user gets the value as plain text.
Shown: 16.5 mA
